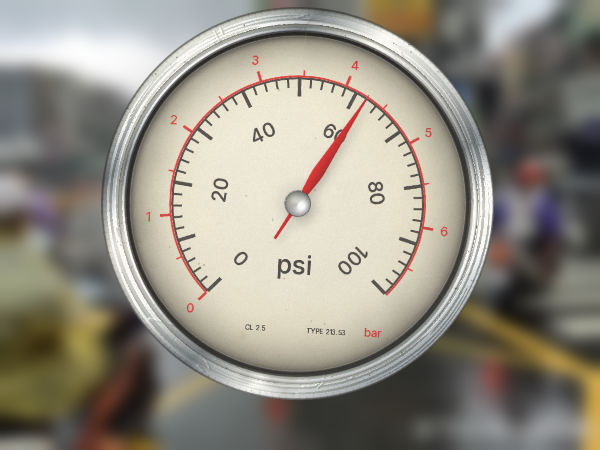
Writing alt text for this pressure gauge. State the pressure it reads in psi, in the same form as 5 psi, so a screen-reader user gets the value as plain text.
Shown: 62 psi
